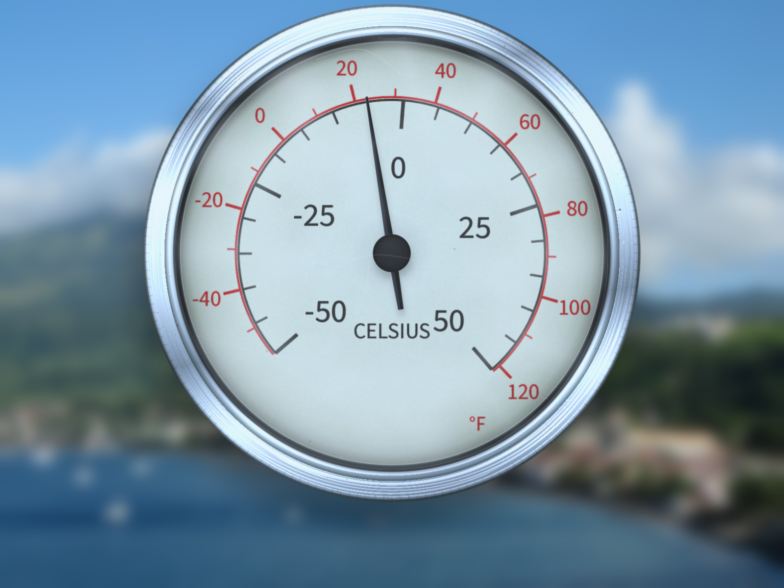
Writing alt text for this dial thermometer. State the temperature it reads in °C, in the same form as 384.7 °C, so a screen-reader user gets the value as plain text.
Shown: -5 °C
